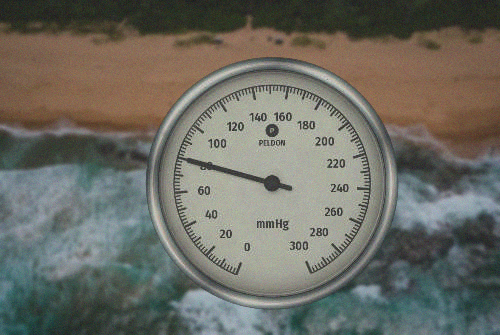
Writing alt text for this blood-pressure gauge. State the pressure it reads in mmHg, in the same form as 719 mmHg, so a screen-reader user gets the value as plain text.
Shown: 80 mmHg
